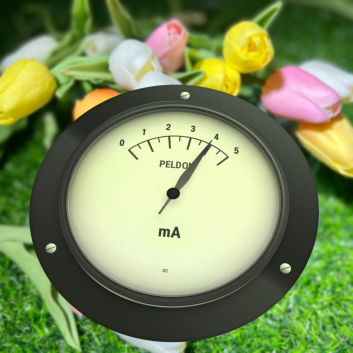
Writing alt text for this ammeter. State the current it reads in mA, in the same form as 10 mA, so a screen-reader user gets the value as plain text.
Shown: 4 mA
